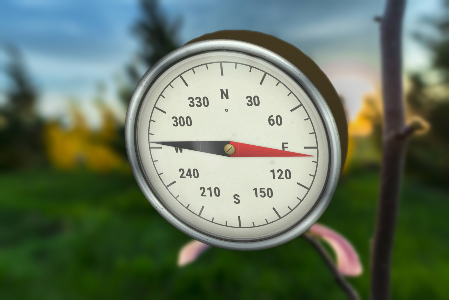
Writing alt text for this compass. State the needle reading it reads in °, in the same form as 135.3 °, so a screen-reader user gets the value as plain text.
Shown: 95 °
